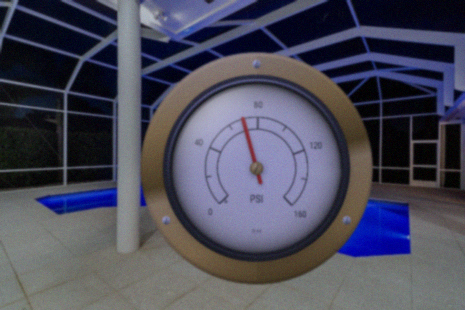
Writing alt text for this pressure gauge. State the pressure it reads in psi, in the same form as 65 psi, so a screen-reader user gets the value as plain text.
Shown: 70 psi
